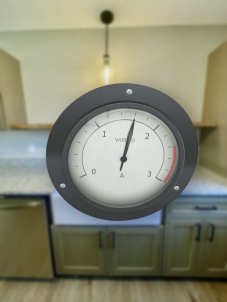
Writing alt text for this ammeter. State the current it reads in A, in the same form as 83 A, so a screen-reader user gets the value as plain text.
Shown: 1.6 A
